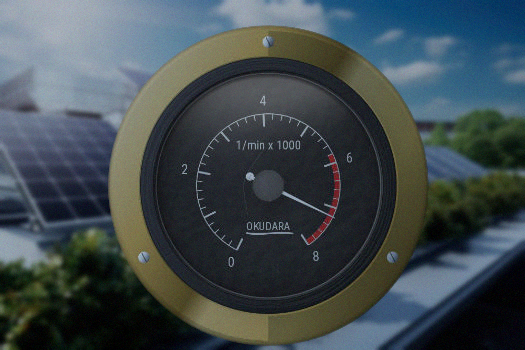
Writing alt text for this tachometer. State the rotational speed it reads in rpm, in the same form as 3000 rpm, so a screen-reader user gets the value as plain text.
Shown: 7200 rpm
